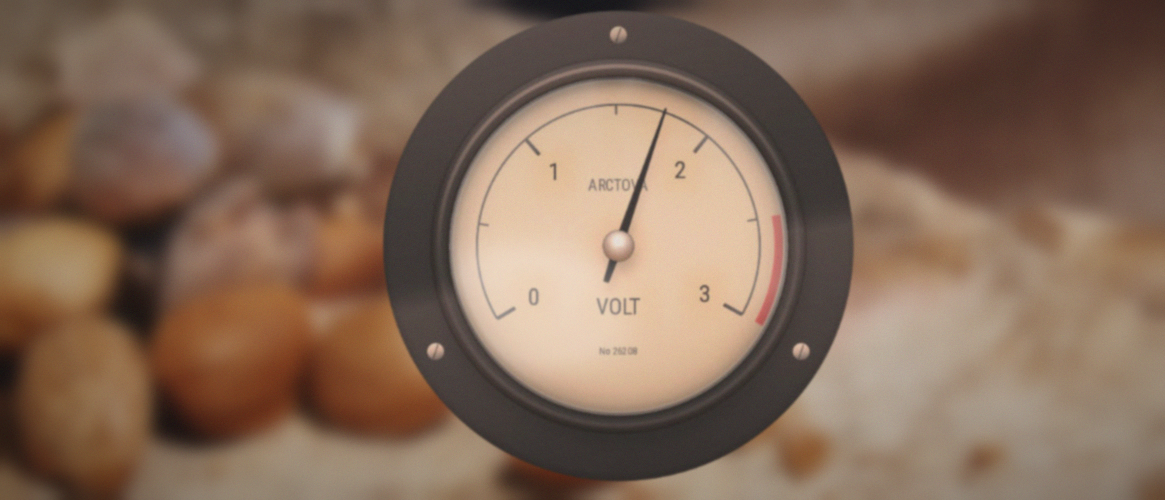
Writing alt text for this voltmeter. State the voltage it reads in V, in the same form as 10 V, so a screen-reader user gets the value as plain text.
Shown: 1.75 V
